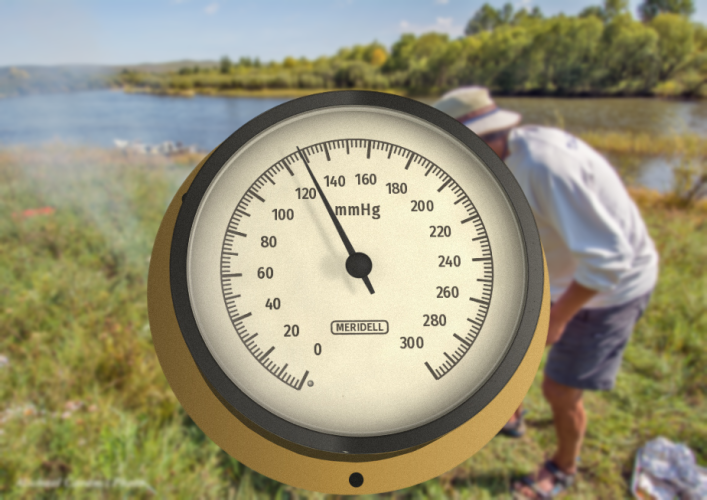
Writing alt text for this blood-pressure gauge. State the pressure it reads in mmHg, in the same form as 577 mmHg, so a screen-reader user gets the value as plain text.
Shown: 128 mmHg
